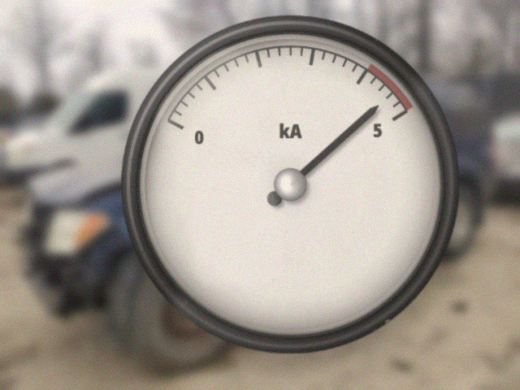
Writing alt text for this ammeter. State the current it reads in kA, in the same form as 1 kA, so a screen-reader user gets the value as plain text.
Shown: 4.6 kA
